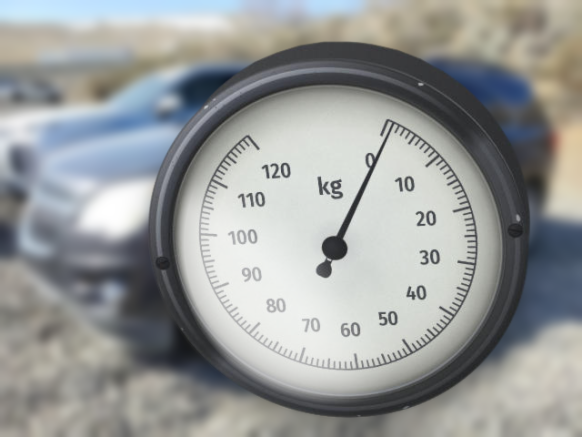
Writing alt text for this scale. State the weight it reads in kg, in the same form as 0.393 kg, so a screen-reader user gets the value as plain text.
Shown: 1 kg
